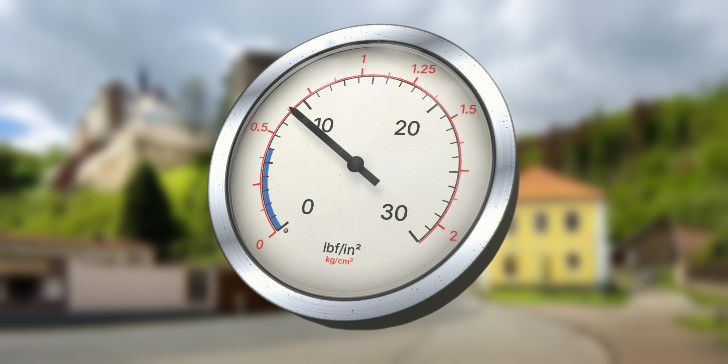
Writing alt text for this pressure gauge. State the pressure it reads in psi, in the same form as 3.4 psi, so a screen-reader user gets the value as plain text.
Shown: 9 psi
